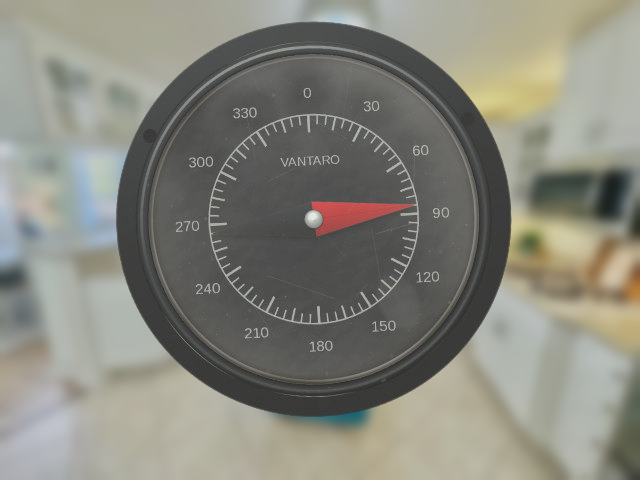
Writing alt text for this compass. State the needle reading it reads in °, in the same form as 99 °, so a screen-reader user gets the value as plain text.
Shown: 85 °
